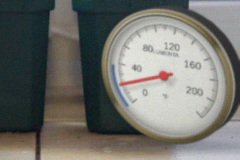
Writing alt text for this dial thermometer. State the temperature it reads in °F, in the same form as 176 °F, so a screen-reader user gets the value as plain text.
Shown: 20 °F
